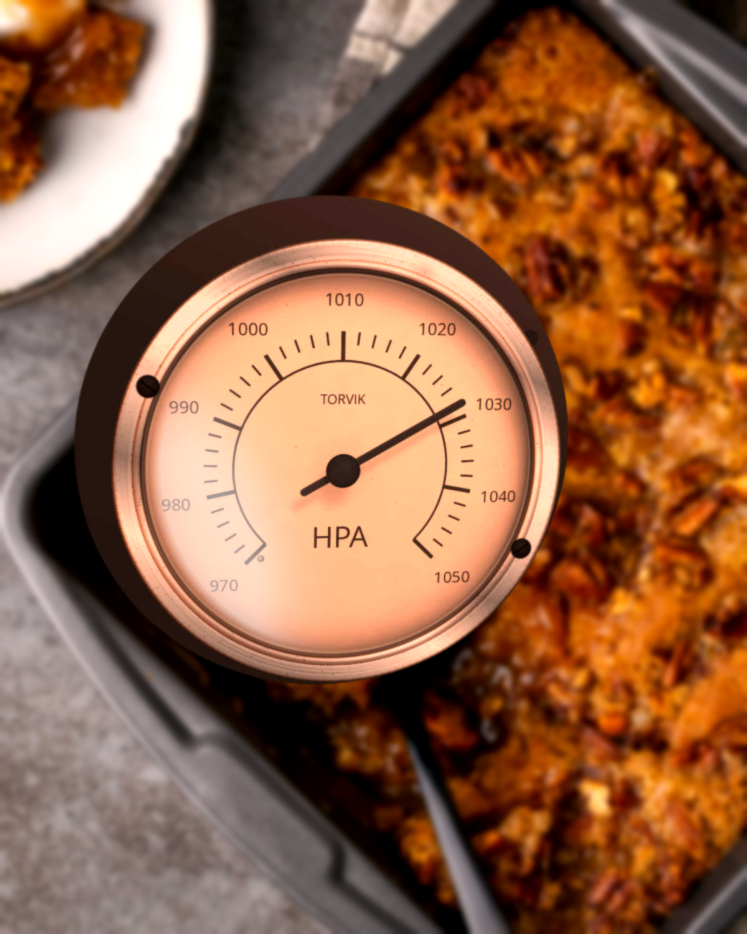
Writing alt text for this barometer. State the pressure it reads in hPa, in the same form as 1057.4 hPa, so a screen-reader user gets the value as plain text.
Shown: 1028 hPa
